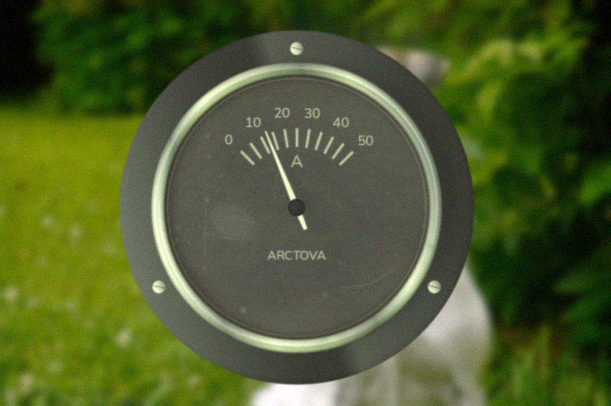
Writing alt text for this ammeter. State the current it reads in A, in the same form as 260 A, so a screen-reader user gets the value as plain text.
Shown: 12.5 A
